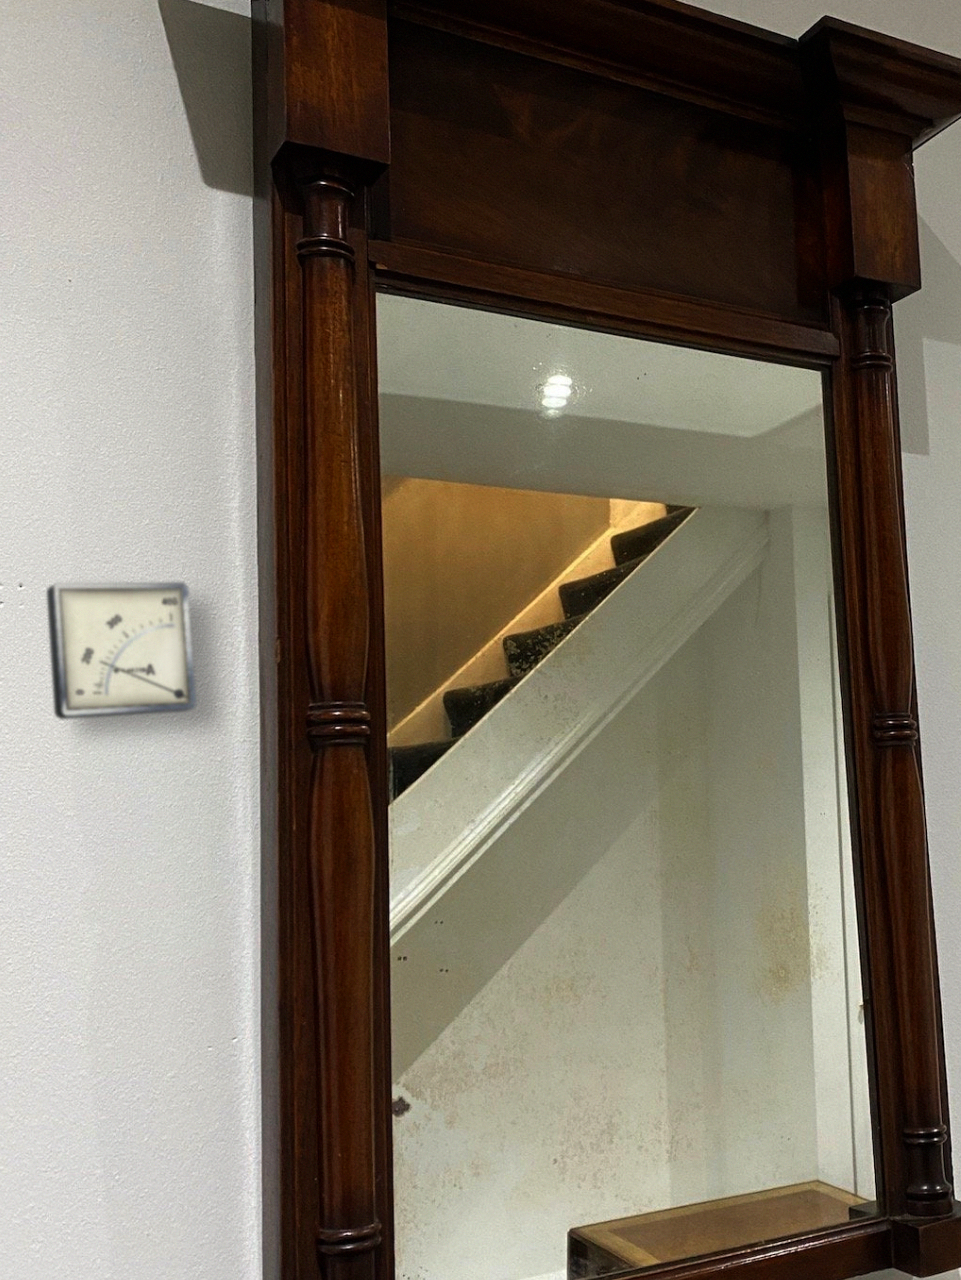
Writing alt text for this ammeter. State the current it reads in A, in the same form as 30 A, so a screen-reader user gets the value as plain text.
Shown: 200 A
